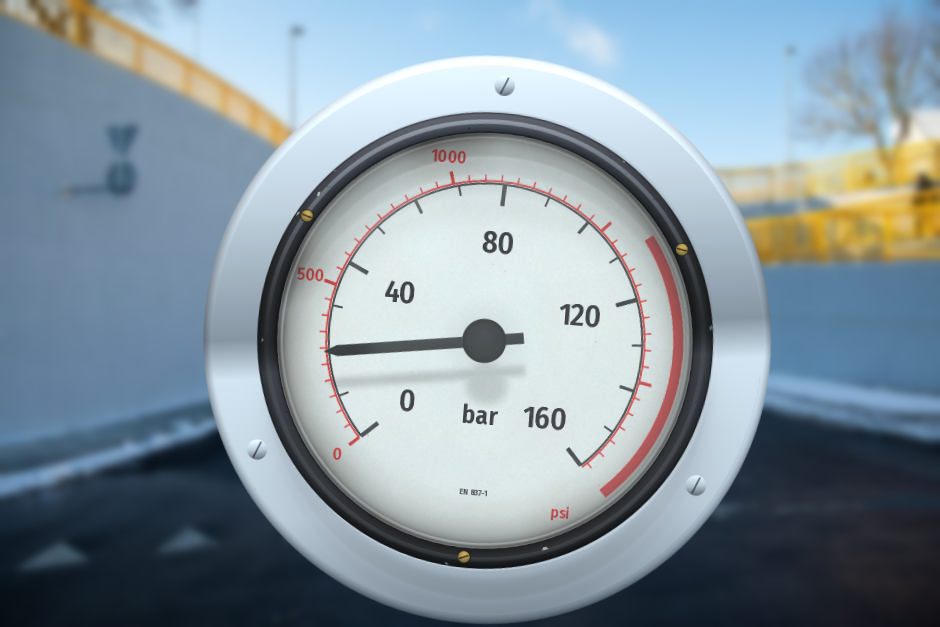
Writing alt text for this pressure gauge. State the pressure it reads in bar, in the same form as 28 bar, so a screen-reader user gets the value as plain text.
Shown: 20 bar
